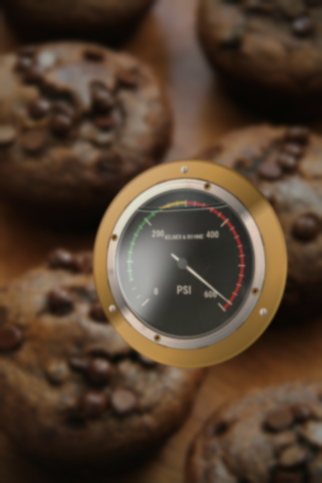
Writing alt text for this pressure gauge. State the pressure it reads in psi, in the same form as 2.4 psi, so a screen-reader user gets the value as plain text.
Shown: 580 psi
